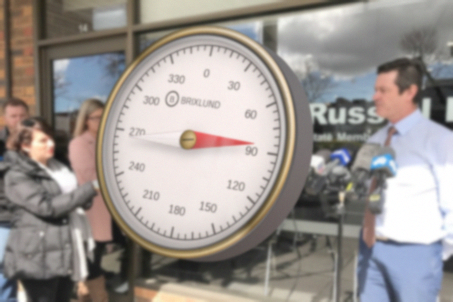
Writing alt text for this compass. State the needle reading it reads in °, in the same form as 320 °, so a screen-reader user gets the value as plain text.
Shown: 85 °
